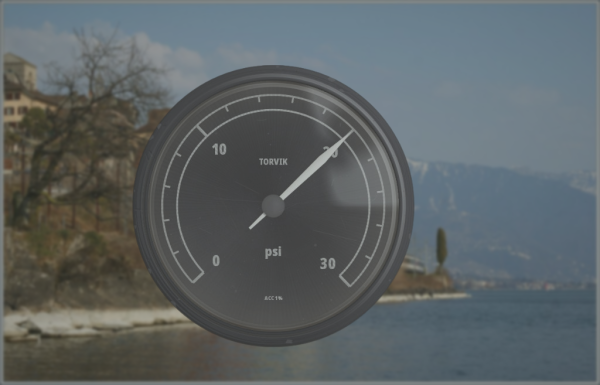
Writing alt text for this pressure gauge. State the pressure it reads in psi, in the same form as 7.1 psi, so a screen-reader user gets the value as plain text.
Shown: 20 psi
